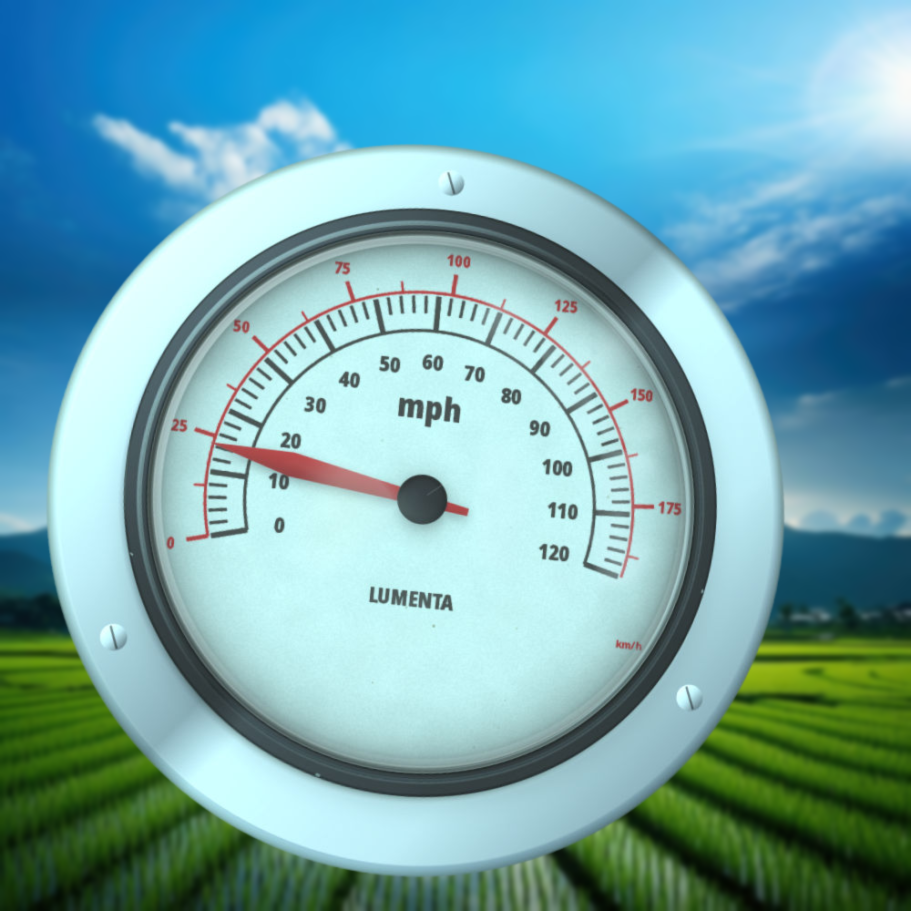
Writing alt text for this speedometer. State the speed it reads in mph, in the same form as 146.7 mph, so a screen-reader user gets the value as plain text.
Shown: 14 mph
